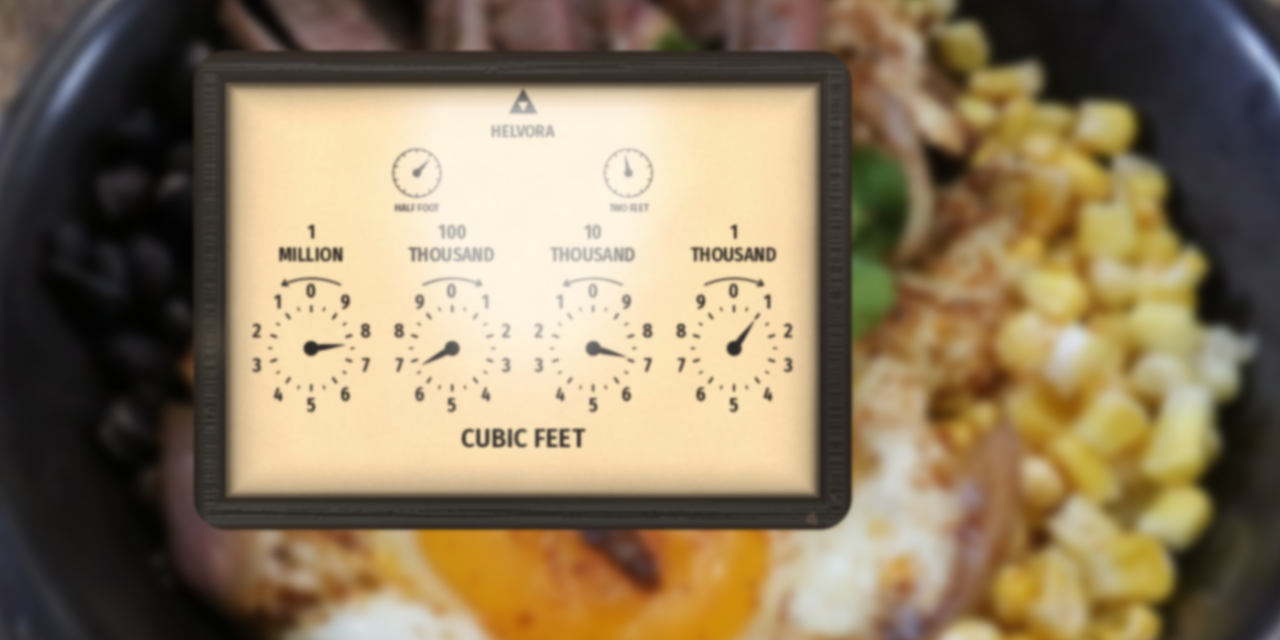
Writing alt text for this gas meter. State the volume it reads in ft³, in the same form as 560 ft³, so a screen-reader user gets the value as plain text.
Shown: 767100 ft³
